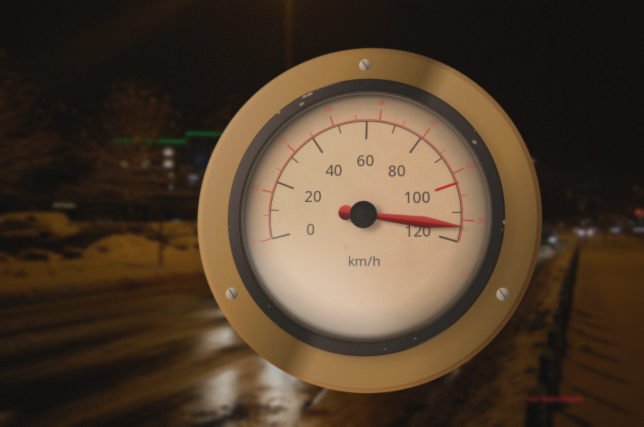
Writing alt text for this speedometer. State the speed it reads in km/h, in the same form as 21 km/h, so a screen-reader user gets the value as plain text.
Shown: 115 km/h
